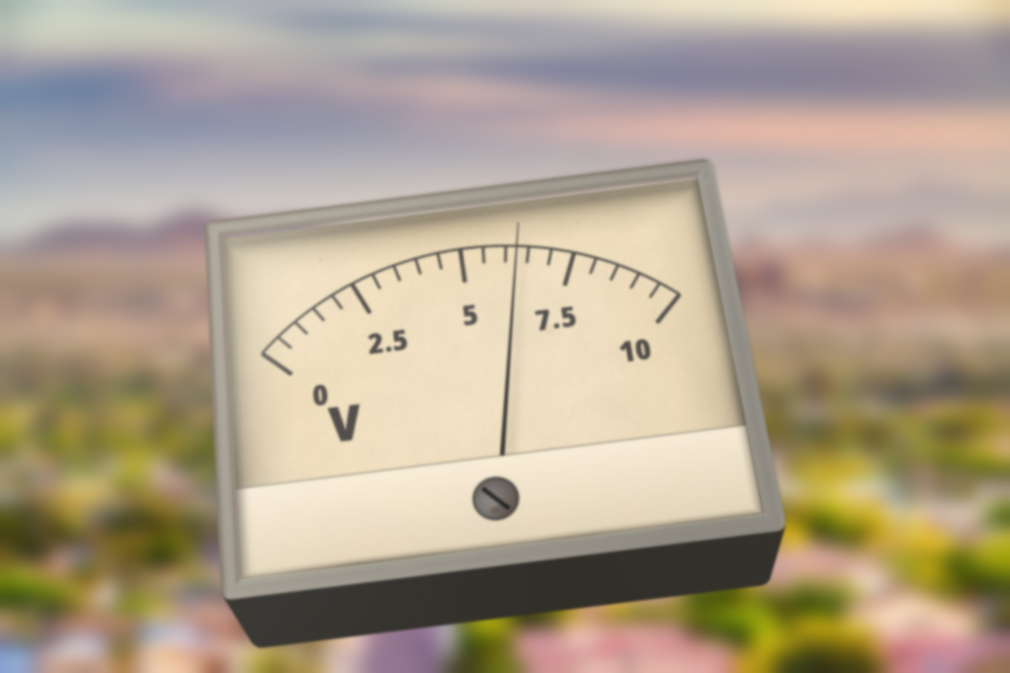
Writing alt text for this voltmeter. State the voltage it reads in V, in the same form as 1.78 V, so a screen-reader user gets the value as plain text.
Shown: 6.25 V
